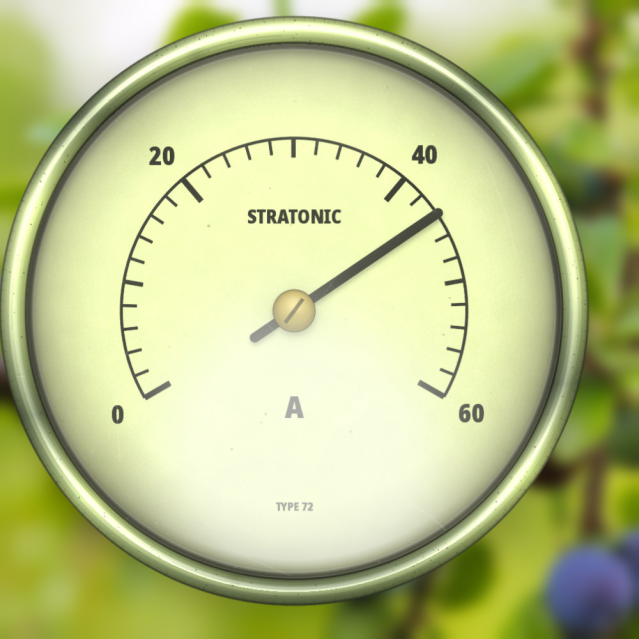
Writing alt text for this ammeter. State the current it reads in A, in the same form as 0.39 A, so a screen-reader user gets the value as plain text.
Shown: 44 A
